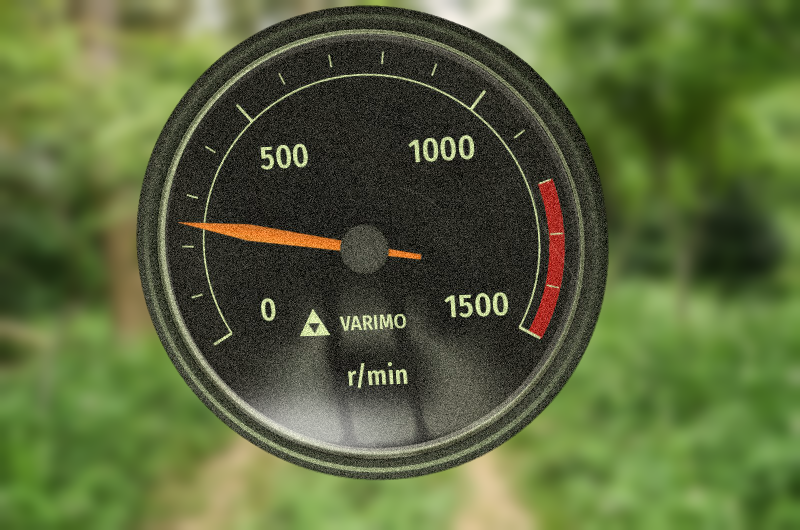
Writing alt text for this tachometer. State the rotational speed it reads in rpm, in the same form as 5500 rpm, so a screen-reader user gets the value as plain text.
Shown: 250 rpm
